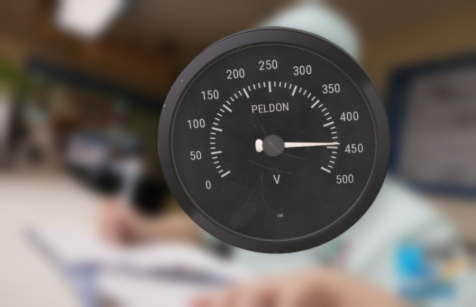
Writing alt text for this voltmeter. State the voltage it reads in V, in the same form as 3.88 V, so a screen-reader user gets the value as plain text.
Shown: 440 V
